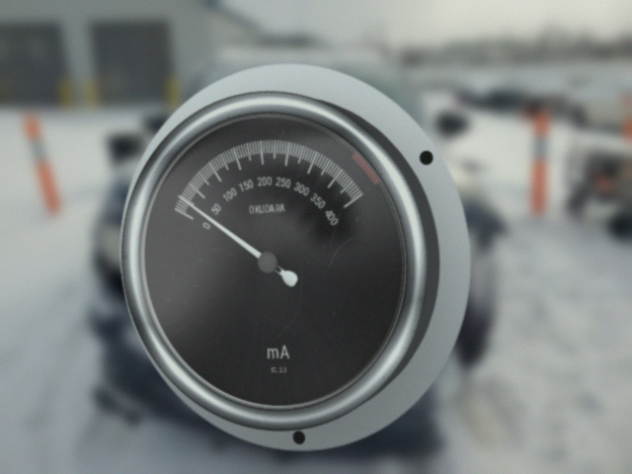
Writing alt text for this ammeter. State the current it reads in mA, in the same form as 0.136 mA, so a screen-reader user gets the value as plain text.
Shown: 25 mA
